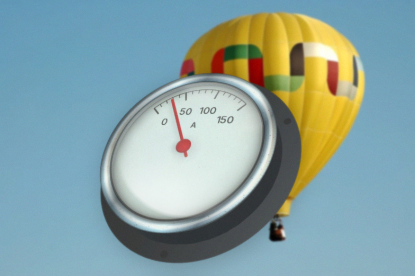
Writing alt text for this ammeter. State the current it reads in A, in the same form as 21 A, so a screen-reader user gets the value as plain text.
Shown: 30 A
